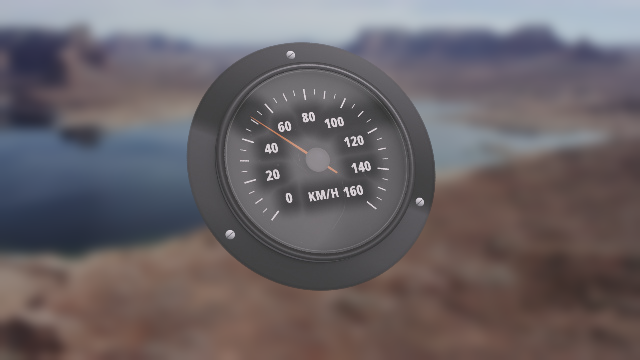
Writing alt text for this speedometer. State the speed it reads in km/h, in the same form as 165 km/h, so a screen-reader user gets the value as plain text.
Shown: 50 km/h
